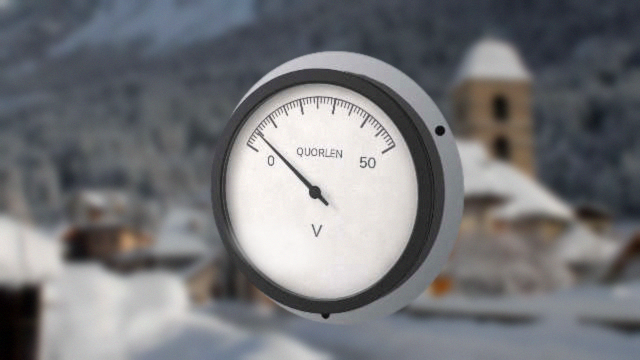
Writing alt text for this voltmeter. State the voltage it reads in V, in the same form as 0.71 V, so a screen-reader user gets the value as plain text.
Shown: 5 V
